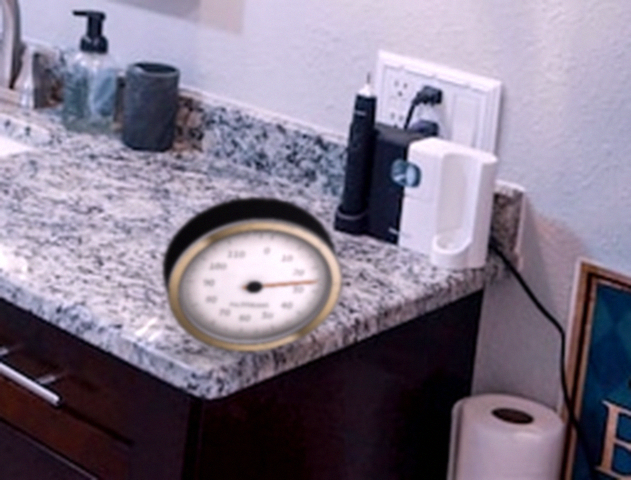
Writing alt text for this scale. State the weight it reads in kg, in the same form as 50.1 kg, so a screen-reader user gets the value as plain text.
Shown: 25 kg
